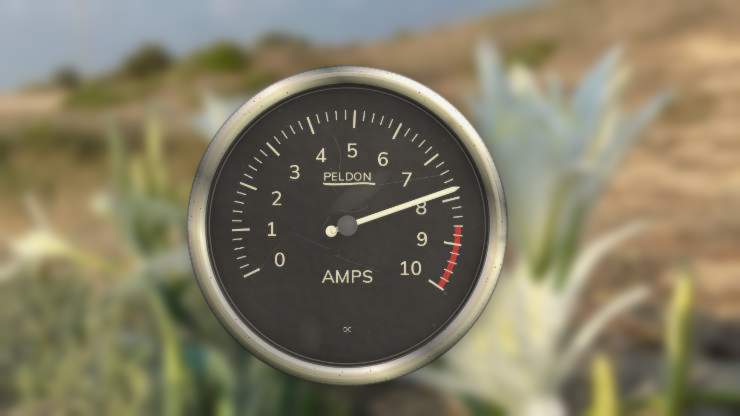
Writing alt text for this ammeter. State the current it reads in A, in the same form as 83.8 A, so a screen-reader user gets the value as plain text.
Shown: 7.8 A
